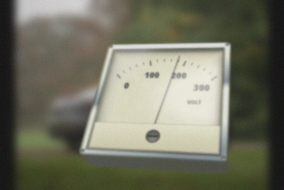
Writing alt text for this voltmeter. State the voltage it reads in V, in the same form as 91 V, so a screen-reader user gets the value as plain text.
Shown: 180 V
